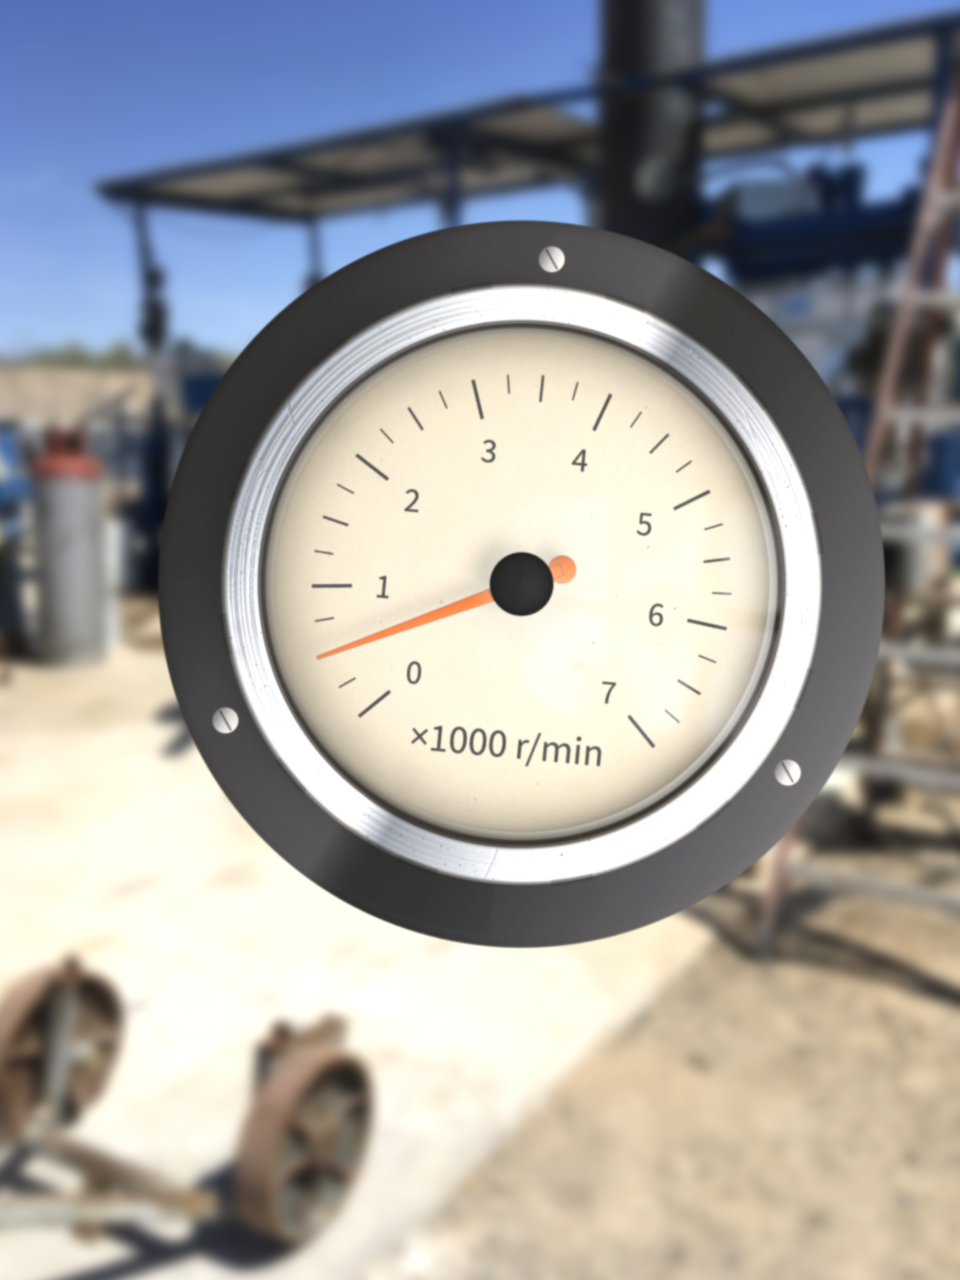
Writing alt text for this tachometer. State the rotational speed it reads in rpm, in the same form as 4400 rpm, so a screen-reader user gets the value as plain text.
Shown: 500 rpm
